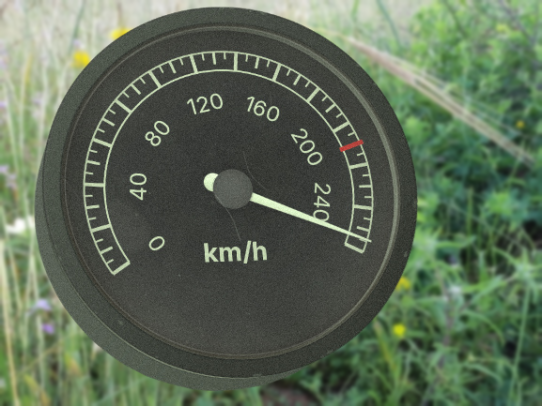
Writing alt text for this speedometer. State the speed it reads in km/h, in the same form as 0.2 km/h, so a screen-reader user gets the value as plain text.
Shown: 255 km/h
